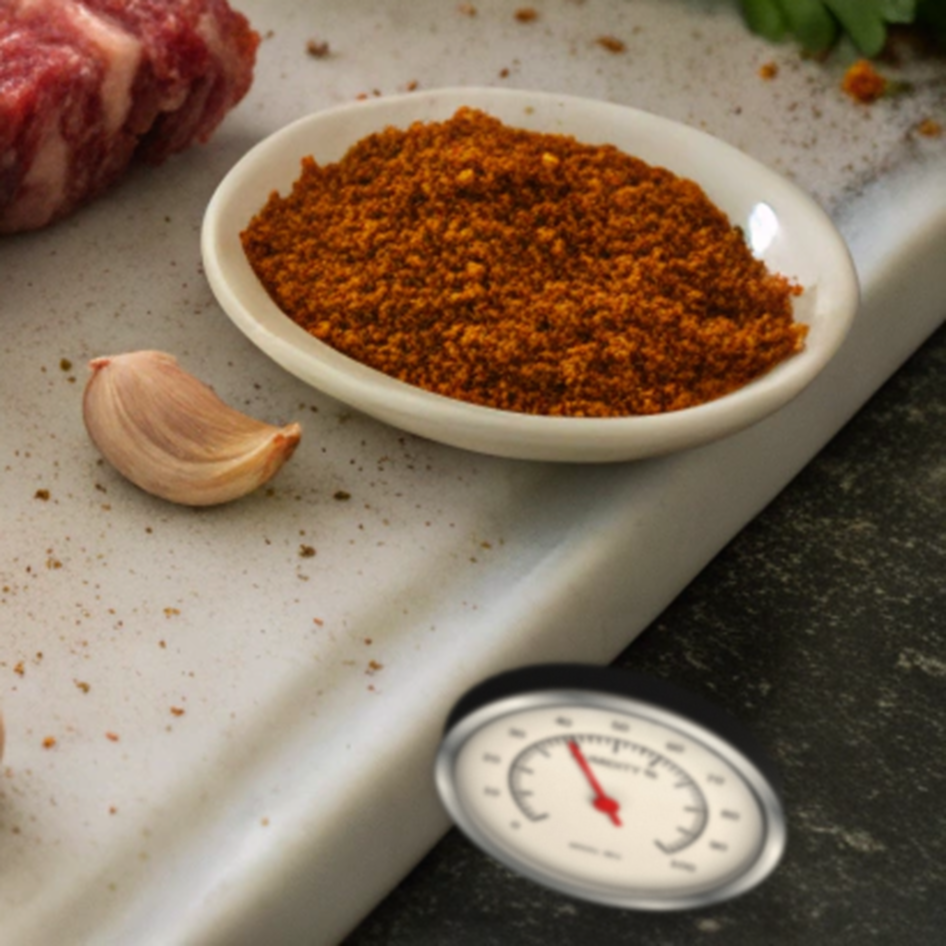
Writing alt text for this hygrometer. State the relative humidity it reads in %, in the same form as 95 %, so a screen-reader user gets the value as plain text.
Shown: 40 %
